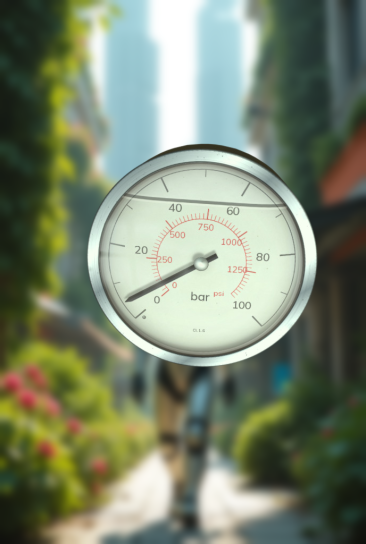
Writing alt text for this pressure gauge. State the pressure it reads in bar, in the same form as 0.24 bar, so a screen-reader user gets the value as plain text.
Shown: 5 bar
